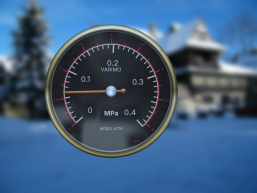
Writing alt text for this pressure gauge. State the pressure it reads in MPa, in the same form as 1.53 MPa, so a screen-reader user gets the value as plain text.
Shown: 0.06 MPa
